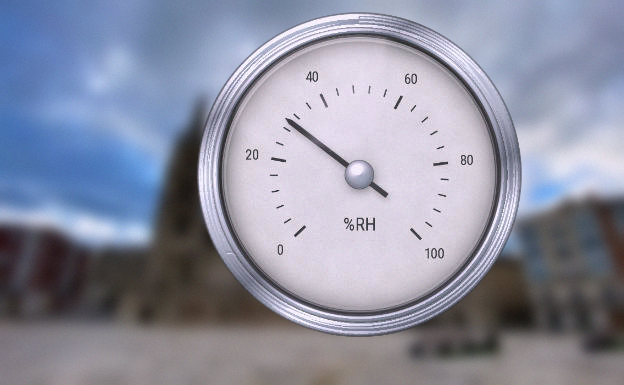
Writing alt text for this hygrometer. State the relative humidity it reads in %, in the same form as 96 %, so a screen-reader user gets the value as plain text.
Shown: 30 %
